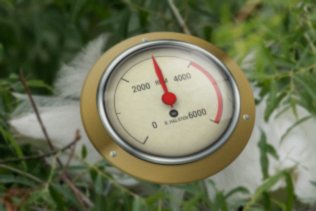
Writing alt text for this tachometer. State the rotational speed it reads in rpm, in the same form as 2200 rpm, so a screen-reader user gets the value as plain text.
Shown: 3000 rpm
